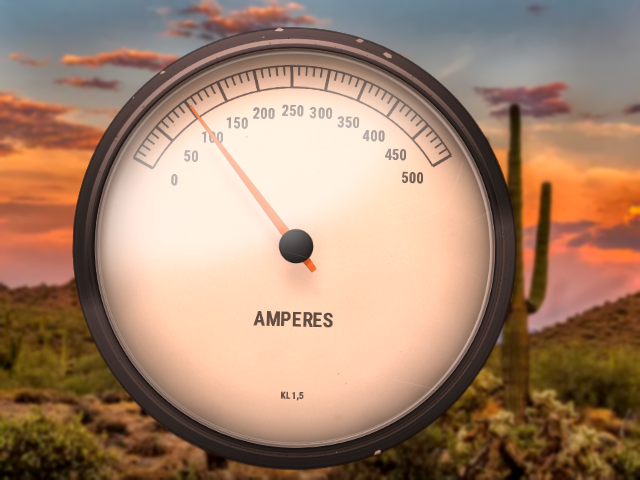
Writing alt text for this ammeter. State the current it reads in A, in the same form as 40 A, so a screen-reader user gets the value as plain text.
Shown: 100 A
